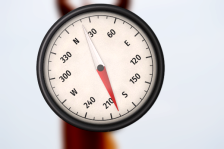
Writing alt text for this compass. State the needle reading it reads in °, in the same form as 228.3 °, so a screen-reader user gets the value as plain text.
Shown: 200 °
